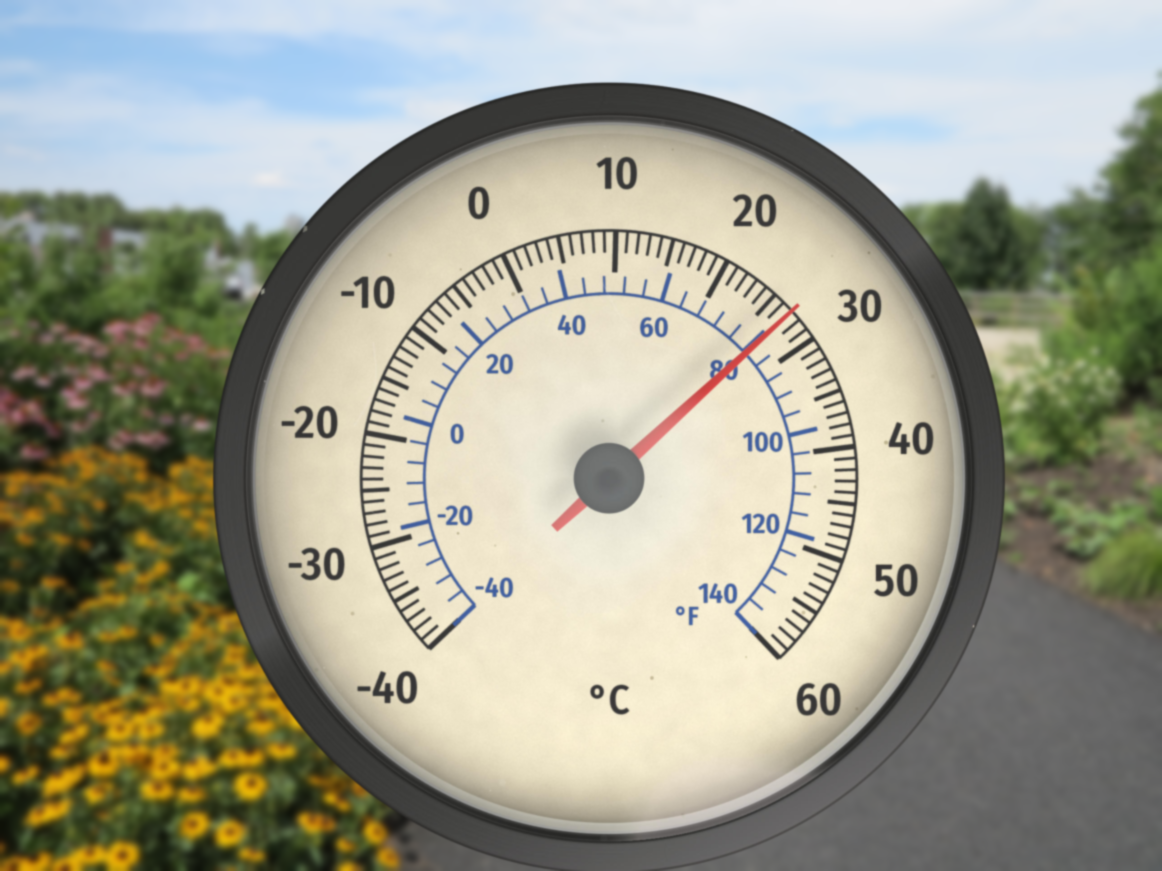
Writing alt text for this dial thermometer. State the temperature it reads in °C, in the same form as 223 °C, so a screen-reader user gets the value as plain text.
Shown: 27 °C
